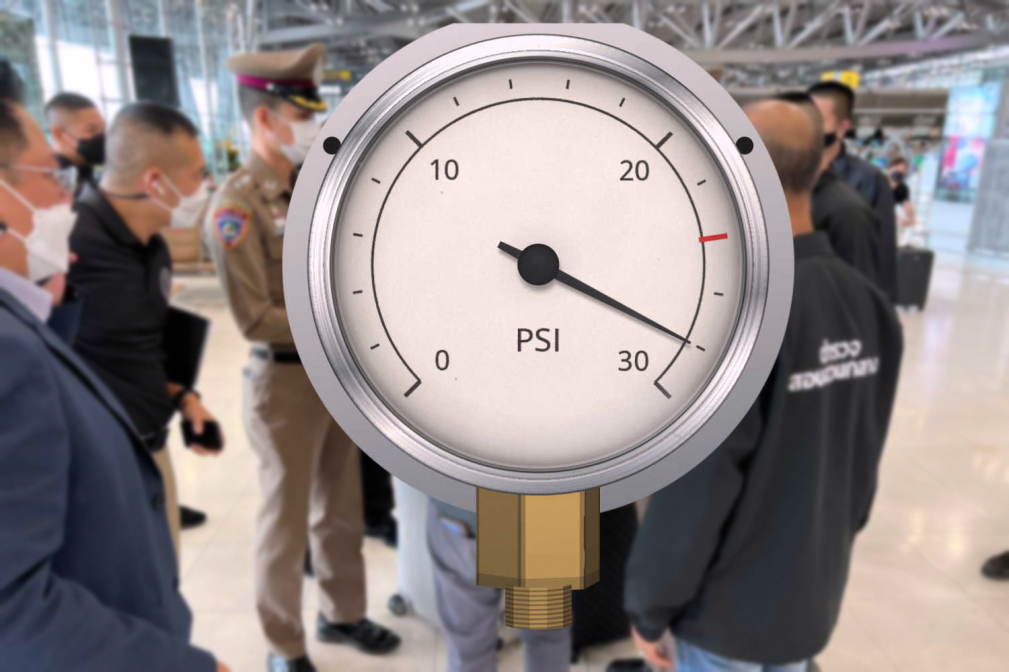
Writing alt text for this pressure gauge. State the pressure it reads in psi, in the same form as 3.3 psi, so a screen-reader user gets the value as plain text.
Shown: 28 psi
